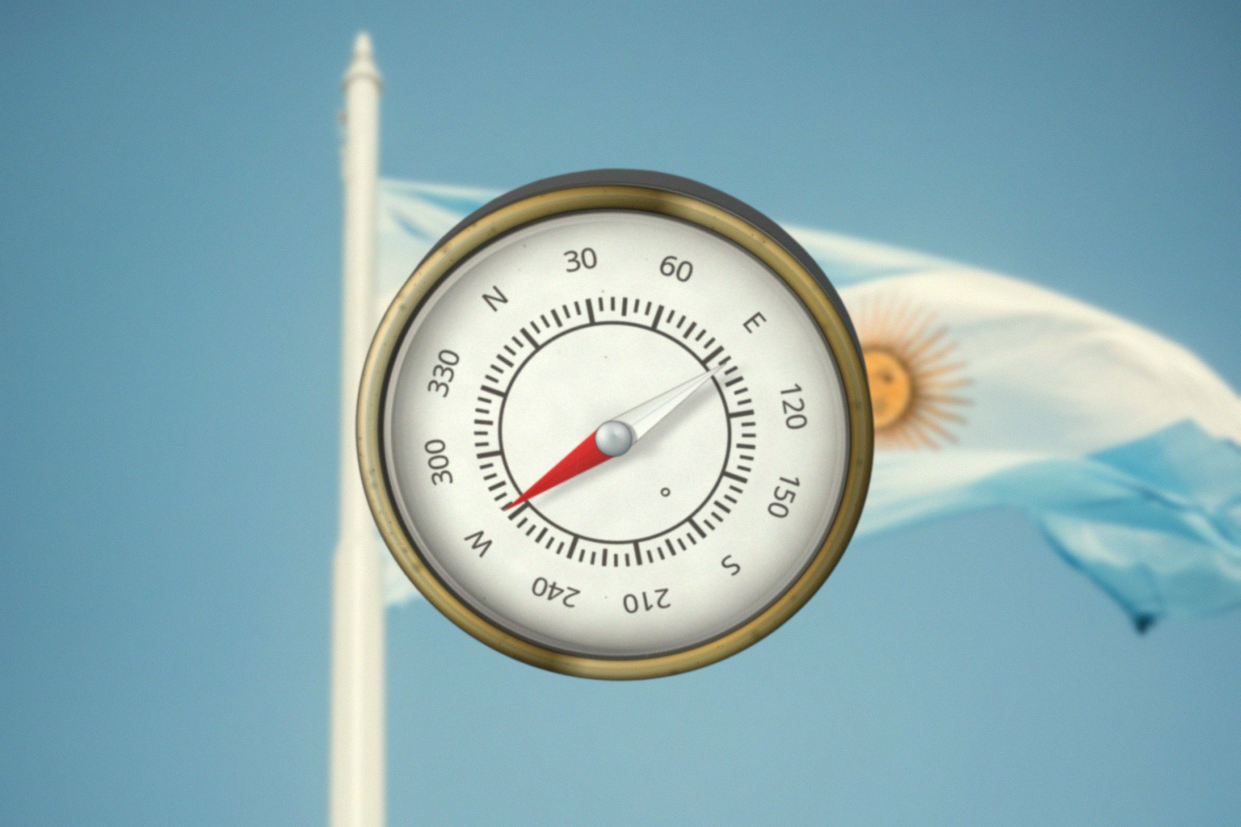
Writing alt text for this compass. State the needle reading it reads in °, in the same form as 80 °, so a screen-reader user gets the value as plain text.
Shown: 275 °
